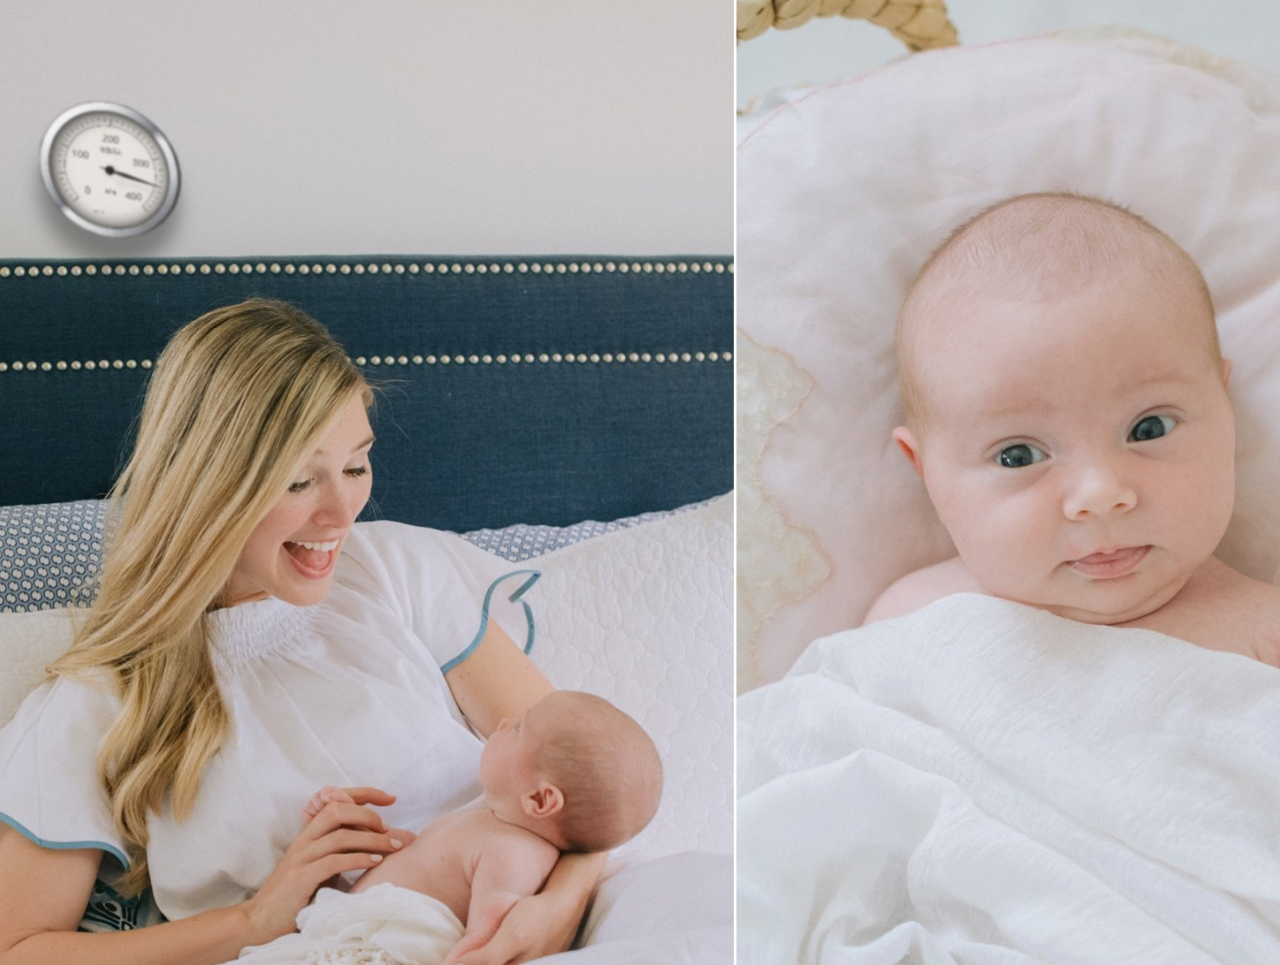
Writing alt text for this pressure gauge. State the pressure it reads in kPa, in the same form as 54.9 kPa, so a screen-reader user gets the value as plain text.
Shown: 350 kPa
